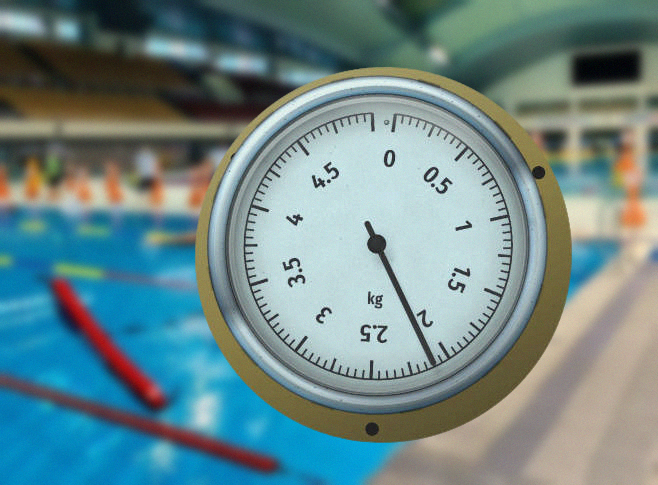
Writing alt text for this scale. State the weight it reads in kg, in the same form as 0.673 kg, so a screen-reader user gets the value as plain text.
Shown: 2.1 kg
